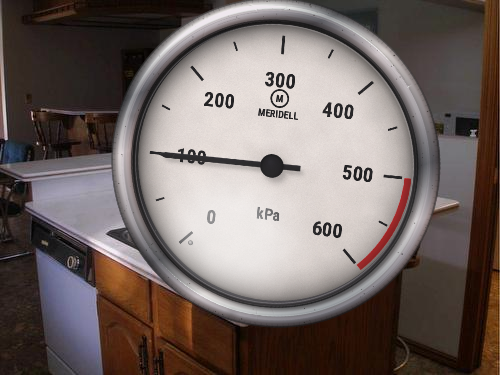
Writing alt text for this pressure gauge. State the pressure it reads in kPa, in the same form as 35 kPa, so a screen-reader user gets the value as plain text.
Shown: 100 kPa
